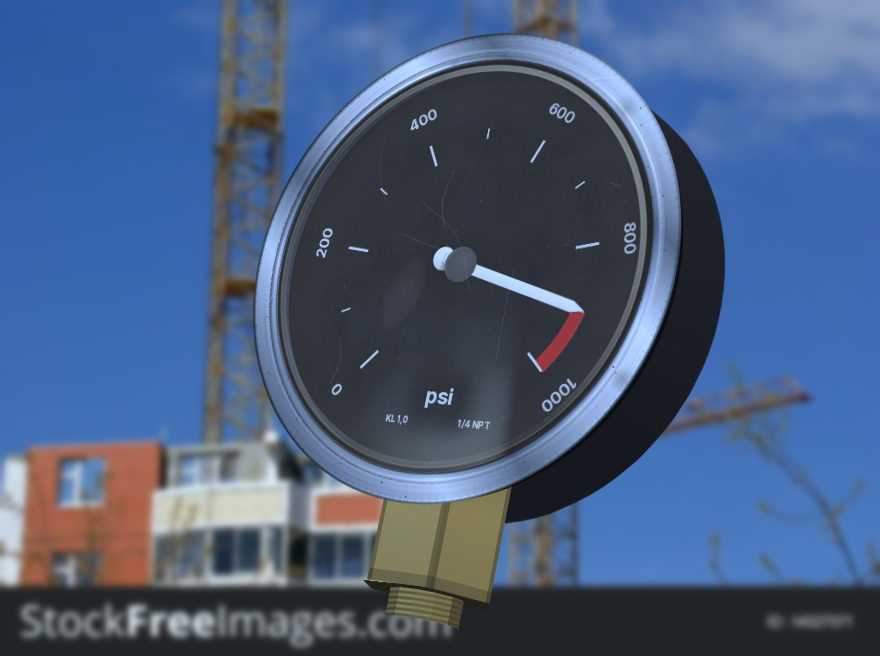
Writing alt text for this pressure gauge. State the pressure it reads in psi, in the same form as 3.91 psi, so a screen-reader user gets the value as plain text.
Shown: 900 psi
